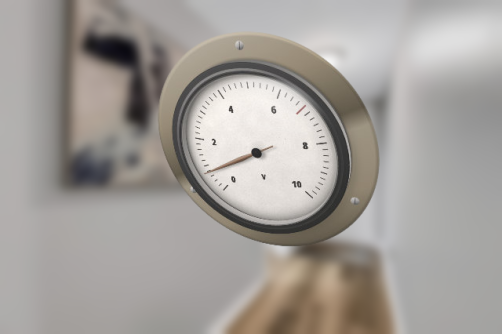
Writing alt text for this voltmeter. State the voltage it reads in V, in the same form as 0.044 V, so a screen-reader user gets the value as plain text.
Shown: 0.8 V
